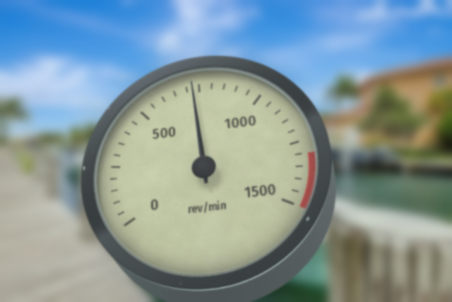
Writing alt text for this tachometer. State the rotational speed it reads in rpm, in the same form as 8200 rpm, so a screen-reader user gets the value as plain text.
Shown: 725 rpm
